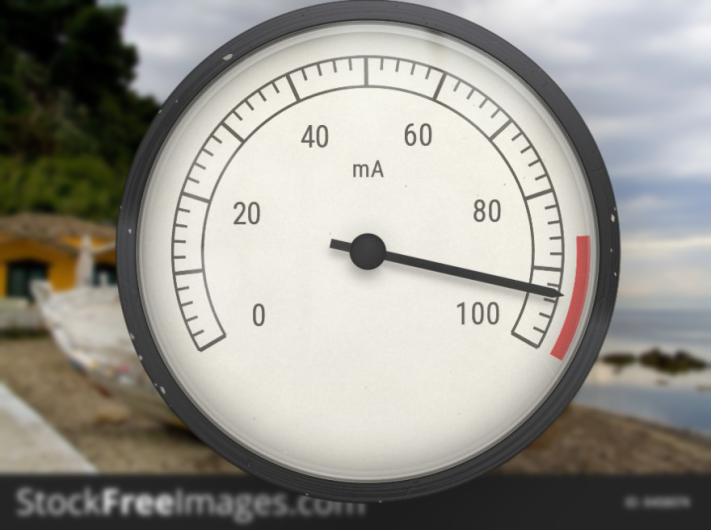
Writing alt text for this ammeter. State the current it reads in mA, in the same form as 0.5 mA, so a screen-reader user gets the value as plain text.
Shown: 93 mA
